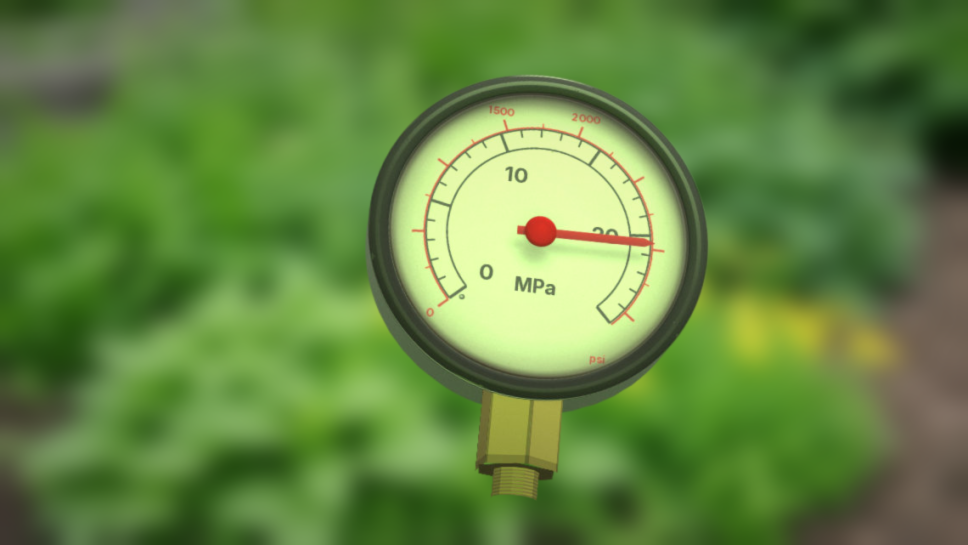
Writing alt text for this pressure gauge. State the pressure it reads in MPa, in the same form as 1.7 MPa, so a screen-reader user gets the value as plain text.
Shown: 20.5 MPa
